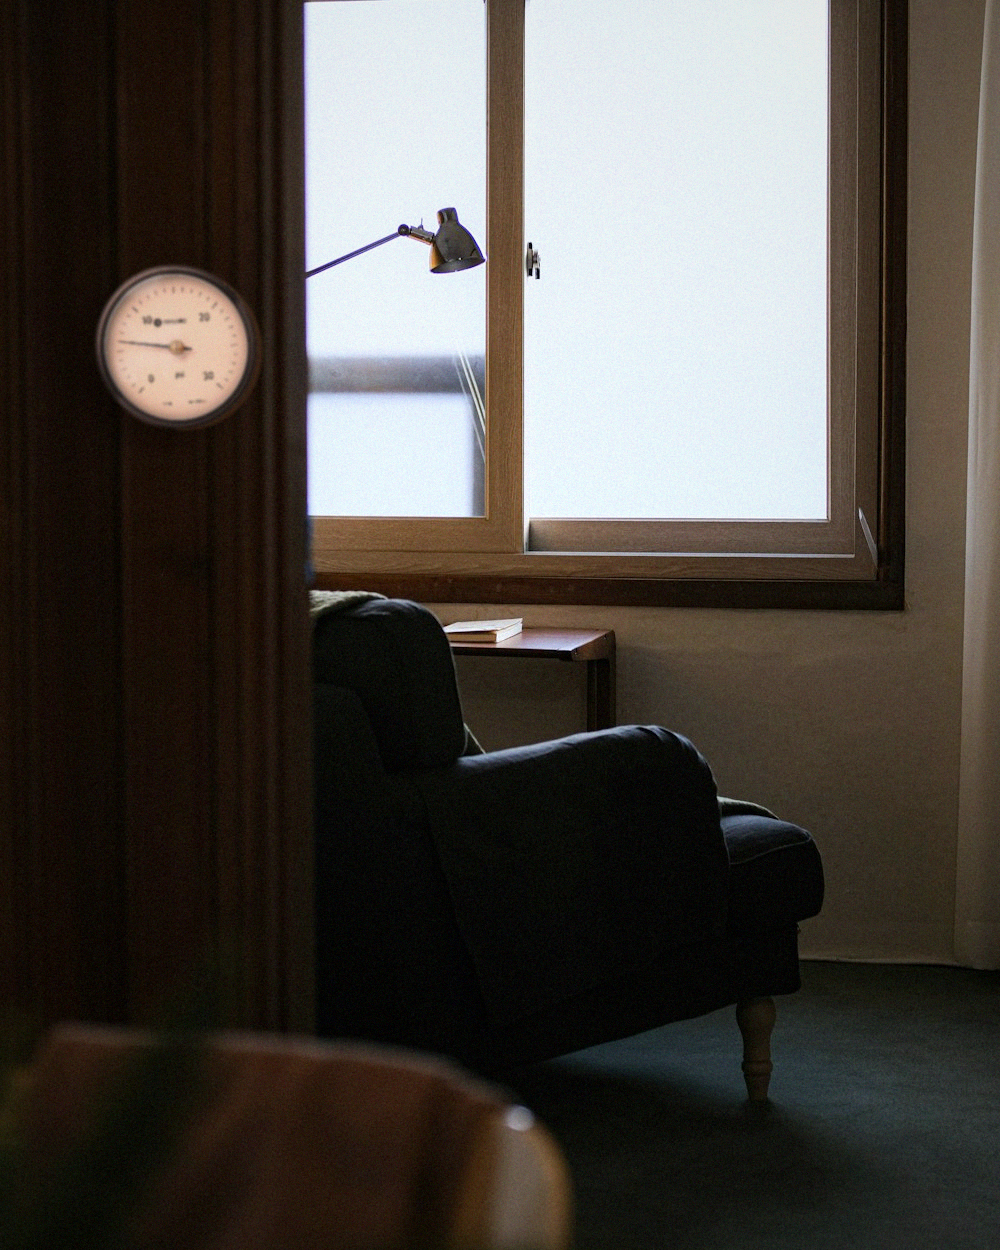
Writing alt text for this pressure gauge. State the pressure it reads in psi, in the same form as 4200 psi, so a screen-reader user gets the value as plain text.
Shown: 6 psi
